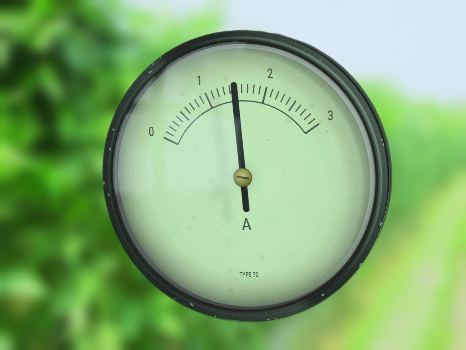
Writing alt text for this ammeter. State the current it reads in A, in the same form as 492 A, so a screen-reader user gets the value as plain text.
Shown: 1.5 A
